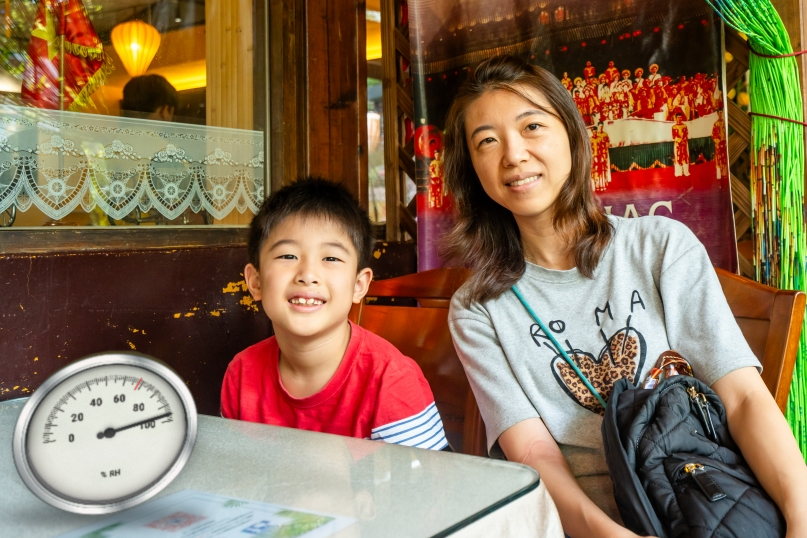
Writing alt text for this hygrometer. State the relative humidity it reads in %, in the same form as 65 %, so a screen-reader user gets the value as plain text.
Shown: 95 %
